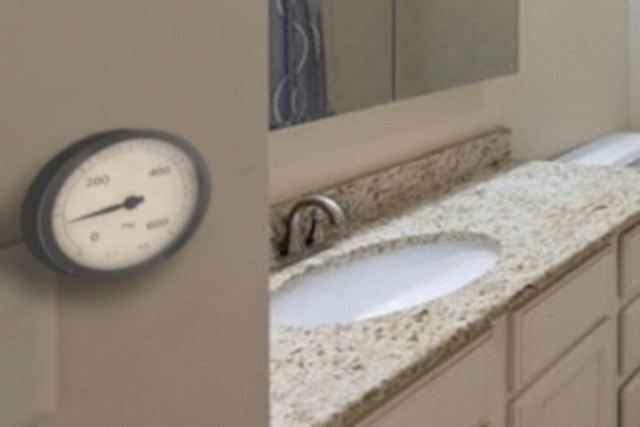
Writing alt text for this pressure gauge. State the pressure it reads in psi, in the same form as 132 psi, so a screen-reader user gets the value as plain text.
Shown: 80 psi
